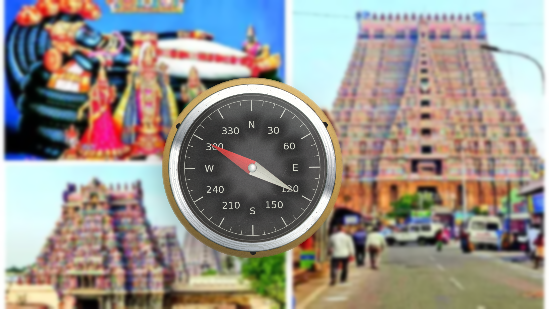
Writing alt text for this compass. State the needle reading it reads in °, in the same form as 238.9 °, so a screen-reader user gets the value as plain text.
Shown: 300 °
